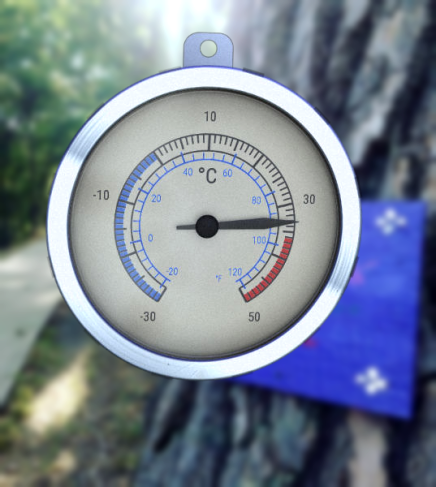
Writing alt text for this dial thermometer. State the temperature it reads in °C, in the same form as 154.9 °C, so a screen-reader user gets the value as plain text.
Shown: 33 °C
